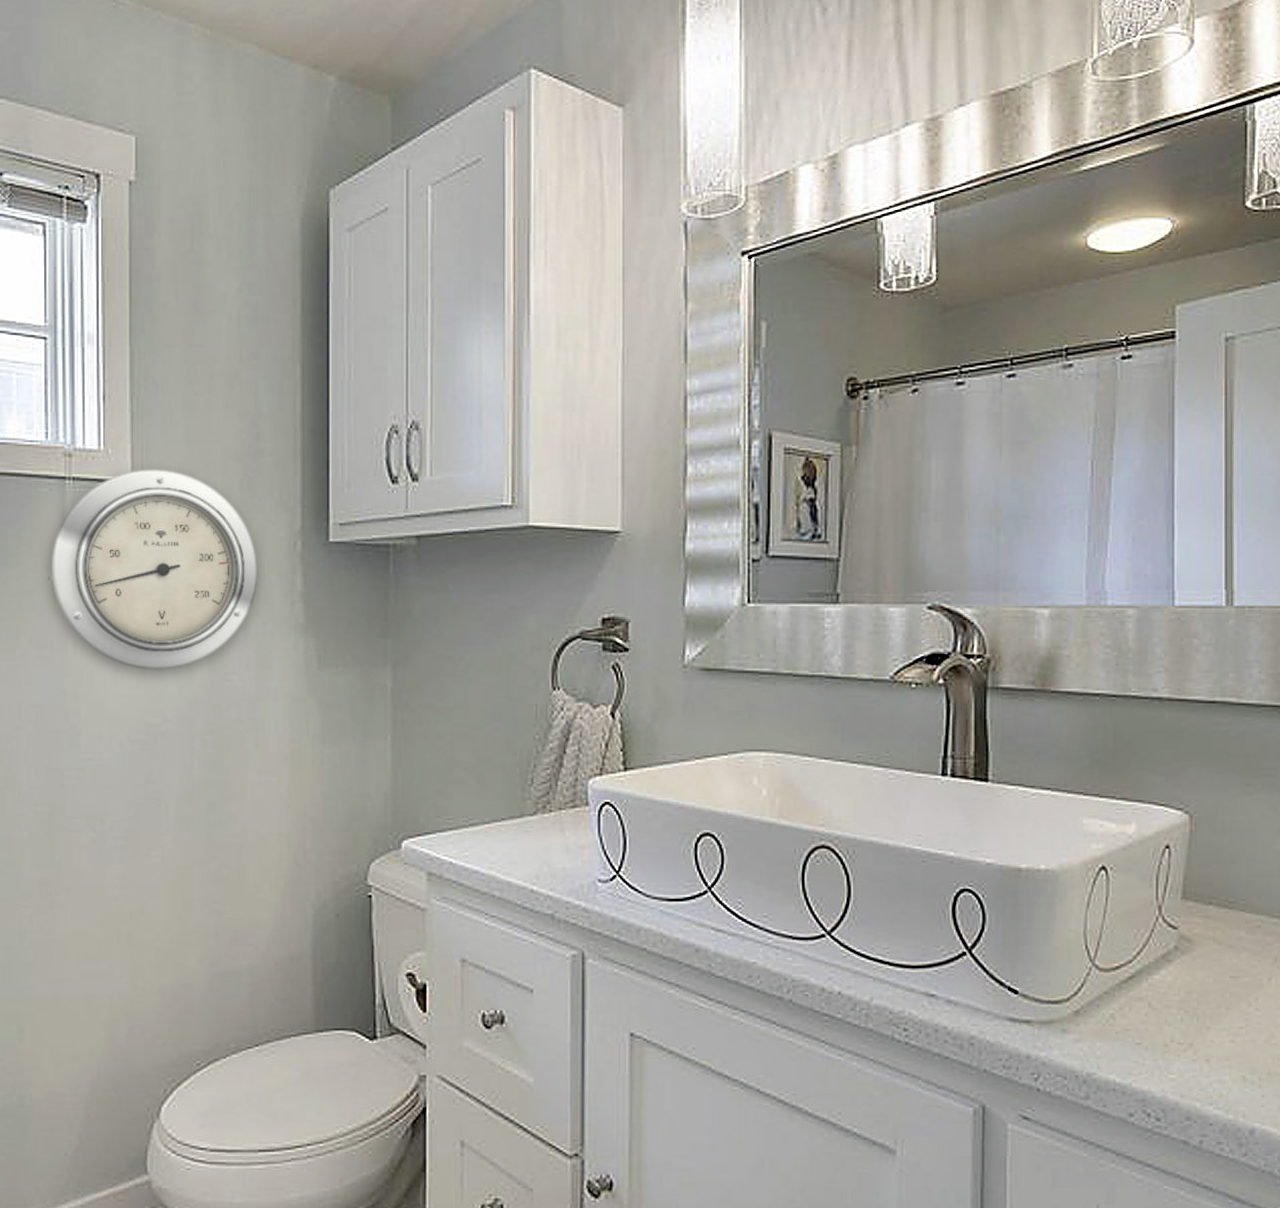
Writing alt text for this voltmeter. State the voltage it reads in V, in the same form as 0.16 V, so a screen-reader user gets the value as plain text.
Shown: 15 V
